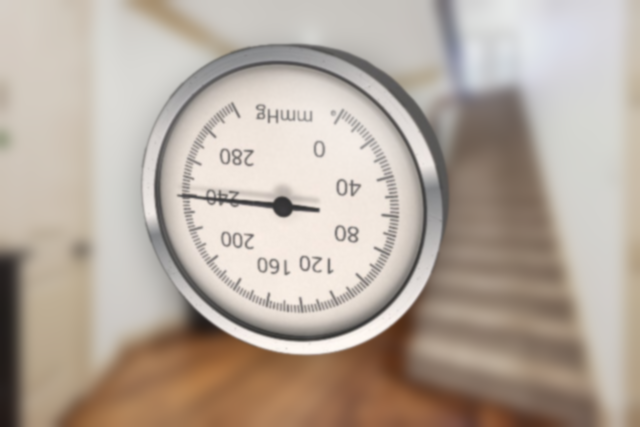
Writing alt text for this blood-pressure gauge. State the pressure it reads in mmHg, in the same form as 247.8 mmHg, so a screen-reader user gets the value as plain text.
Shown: 240 mmHg
